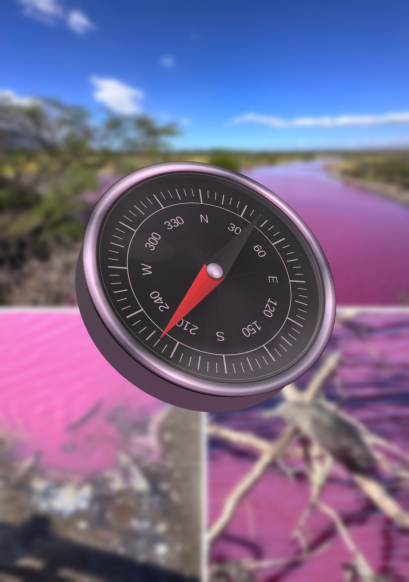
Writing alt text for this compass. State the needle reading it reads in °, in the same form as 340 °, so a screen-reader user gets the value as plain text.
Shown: 220 °
